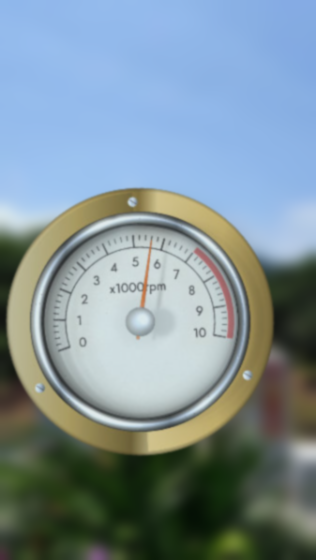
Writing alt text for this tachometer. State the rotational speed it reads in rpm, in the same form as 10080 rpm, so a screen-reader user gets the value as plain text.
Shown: 5600 rpm
